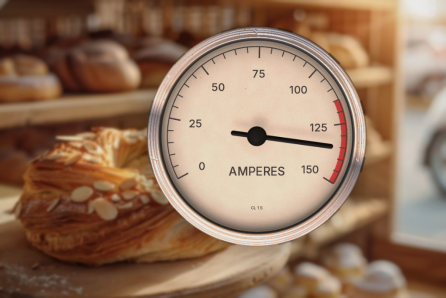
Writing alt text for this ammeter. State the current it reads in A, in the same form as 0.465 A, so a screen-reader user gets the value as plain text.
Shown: 135 A
